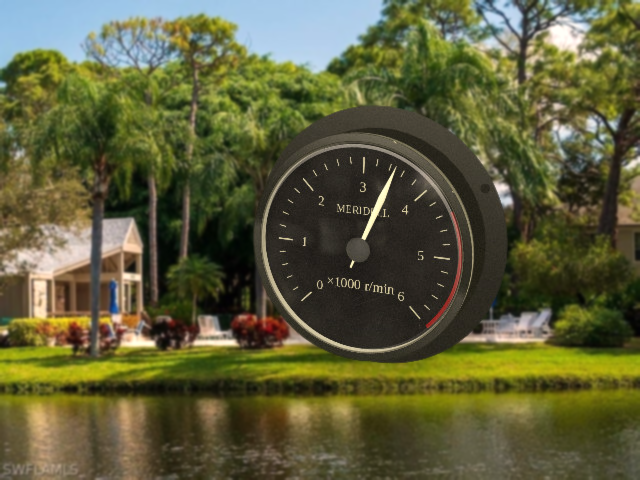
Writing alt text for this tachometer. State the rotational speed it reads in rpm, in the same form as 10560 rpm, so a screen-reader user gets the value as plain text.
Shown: 3500 rpm
